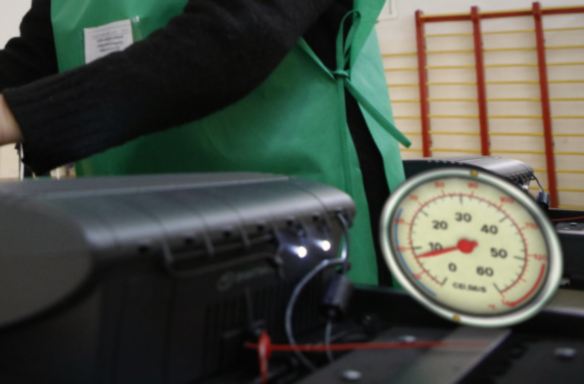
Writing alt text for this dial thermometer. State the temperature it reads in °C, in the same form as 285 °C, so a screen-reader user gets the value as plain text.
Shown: 8 °C
